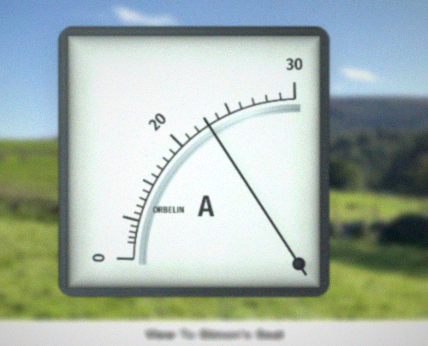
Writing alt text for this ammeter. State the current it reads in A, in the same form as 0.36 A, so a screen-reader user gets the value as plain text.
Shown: 23 A
